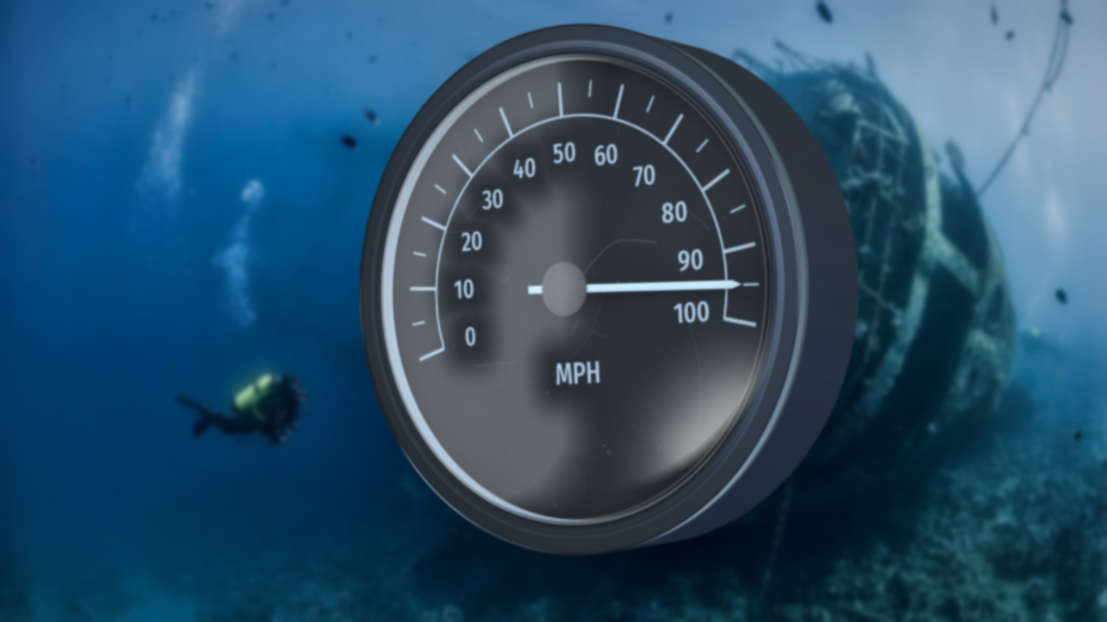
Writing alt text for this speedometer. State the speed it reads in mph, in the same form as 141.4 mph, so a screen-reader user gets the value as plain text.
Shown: 95 mph
